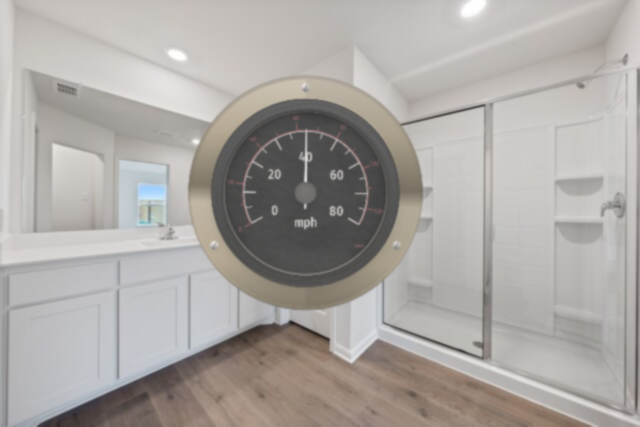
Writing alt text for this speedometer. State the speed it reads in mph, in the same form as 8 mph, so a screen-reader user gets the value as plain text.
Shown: 40 mph
